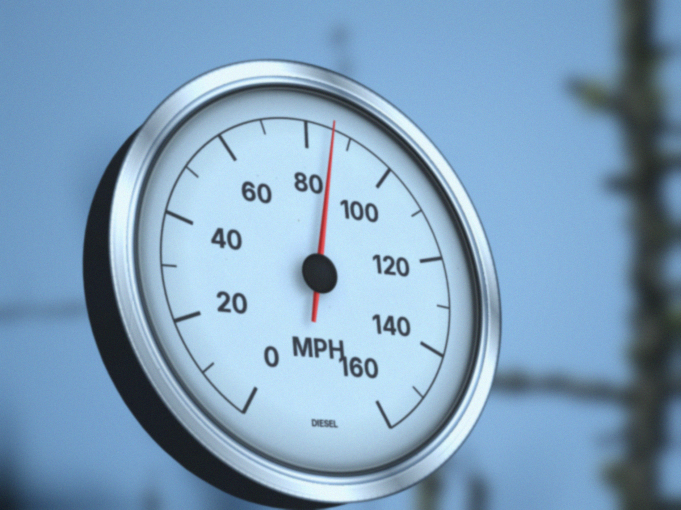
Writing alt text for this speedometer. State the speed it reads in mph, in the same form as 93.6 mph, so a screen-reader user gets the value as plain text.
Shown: 85 mph
